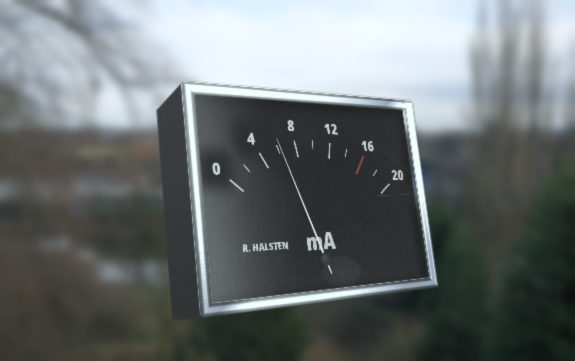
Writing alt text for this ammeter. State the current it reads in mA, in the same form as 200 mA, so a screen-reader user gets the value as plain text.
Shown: 6 mA
